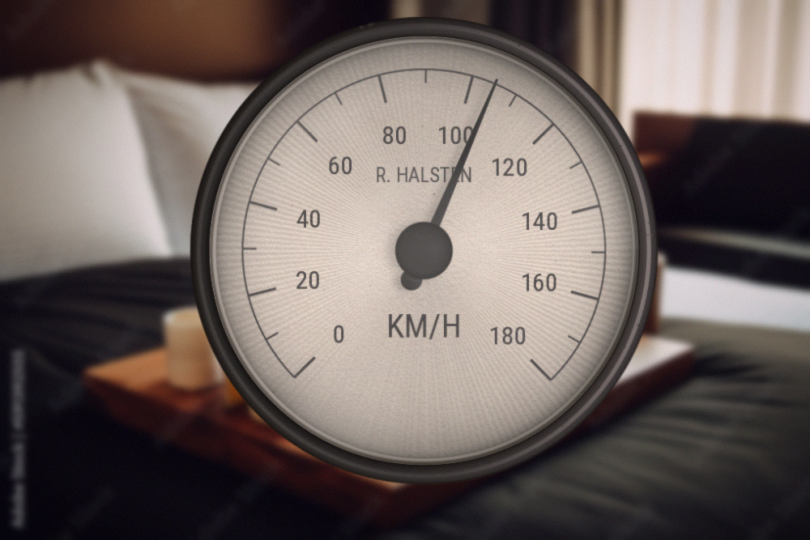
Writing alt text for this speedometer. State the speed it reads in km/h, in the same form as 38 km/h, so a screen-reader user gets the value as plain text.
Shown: 105 km/h
